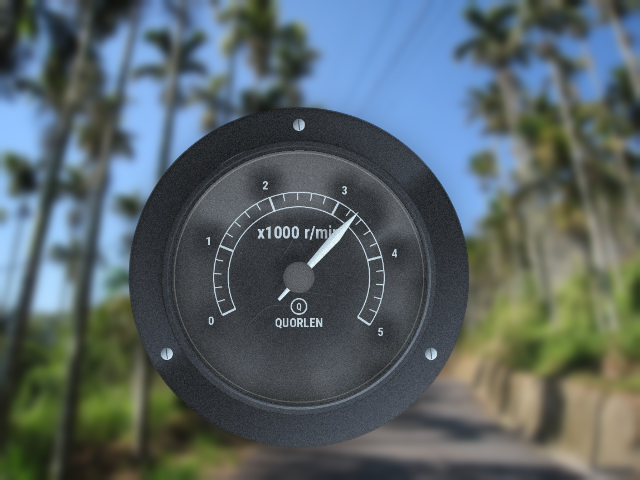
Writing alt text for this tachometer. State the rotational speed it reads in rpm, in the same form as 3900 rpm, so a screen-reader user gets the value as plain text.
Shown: 3300 rpm
